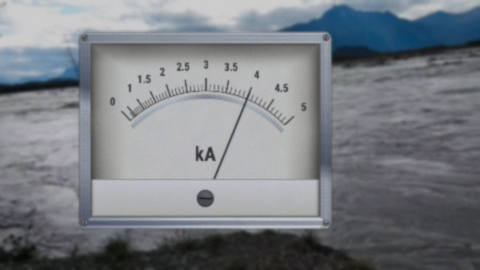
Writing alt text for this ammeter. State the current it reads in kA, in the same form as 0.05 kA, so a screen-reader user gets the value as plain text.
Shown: 4 kA
